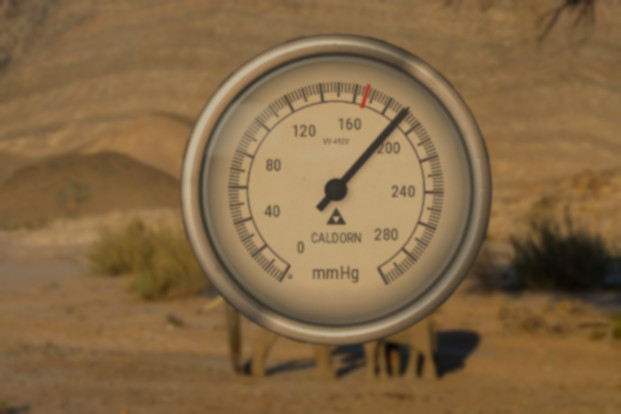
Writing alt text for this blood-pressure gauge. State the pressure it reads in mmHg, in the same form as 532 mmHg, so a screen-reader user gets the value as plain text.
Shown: 190 mmHg
